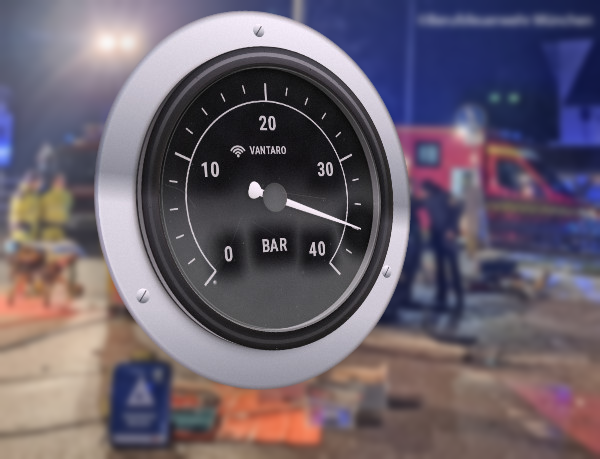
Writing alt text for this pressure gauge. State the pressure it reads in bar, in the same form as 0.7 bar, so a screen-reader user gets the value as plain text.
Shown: 36 bar
